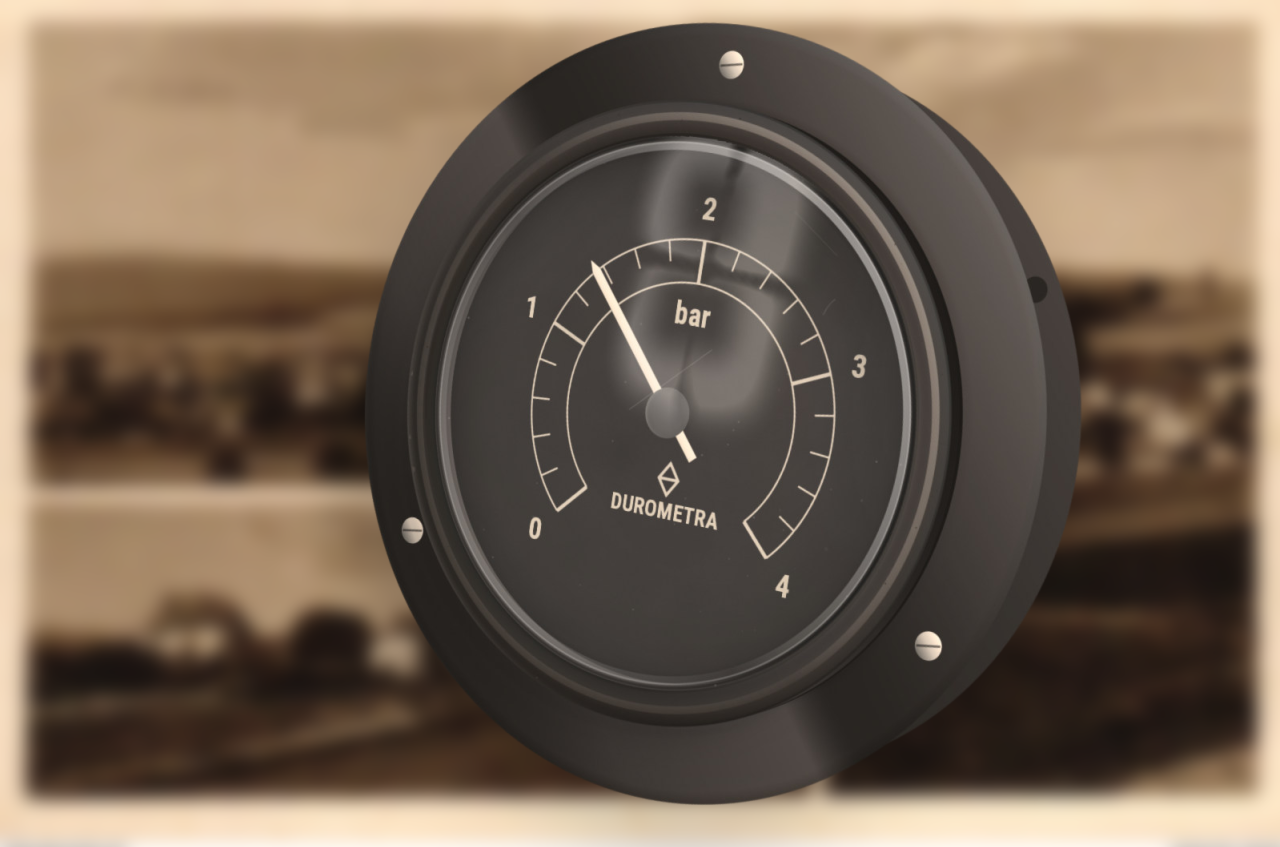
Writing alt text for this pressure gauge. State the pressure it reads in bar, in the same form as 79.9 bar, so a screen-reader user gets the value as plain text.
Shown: 1.4 bar
